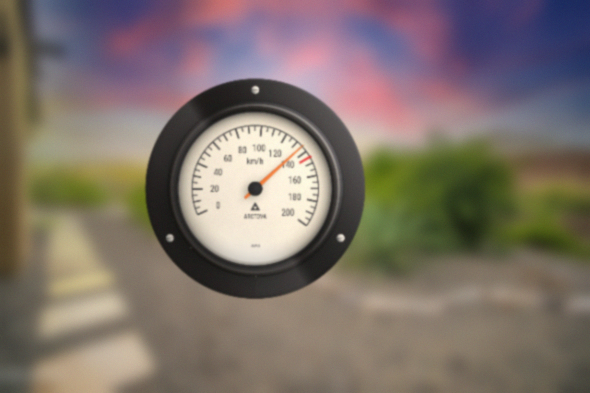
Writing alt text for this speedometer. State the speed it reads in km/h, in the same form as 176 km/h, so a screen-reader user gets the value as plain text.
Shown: 135 km/h
